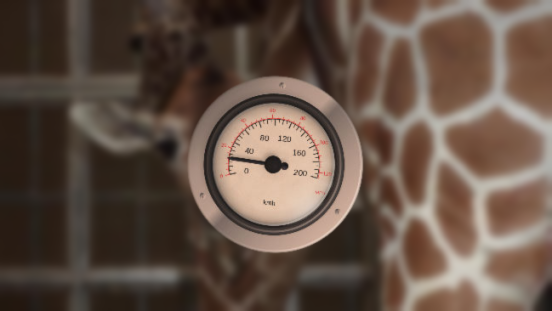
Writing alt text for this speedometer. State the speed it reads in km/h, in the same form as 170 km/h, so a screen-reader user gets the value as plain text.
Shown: 20 km/h
